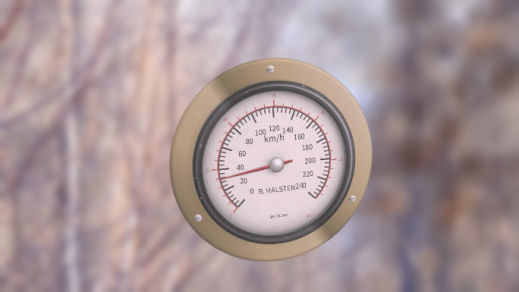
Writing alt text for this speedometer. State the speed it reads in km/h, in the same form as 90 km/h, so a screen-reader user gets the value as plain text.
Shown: 32 km/h
